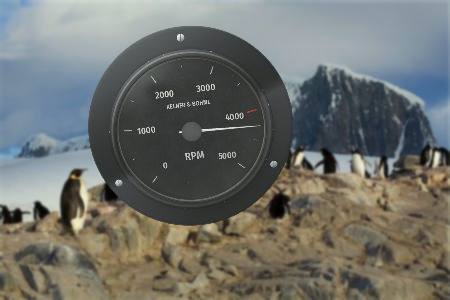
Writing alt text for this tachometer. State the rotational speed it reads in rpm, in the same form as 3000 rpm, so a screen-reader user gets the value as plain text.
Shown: 4250 rpm
